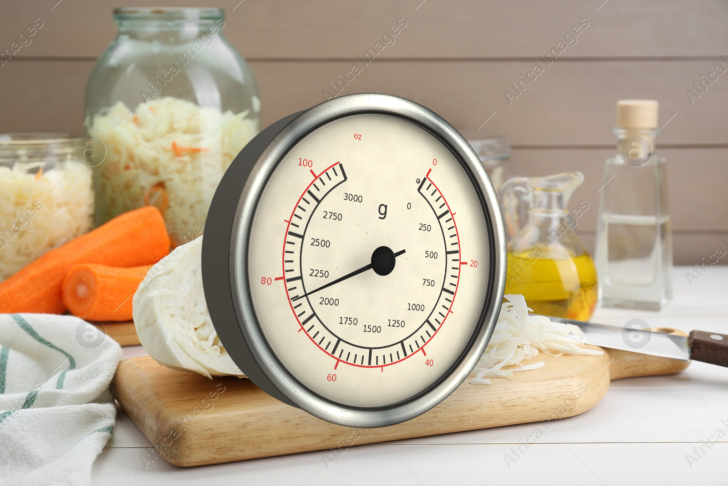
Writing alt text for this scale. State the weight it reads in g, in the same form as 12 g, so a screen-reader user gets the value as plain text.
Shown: 2150 g
